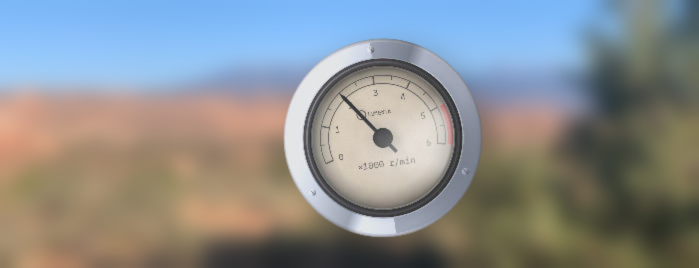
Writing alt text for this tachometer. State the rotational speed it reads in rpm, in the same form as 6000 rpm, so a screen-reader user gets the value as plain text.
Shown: 2000 rpm
